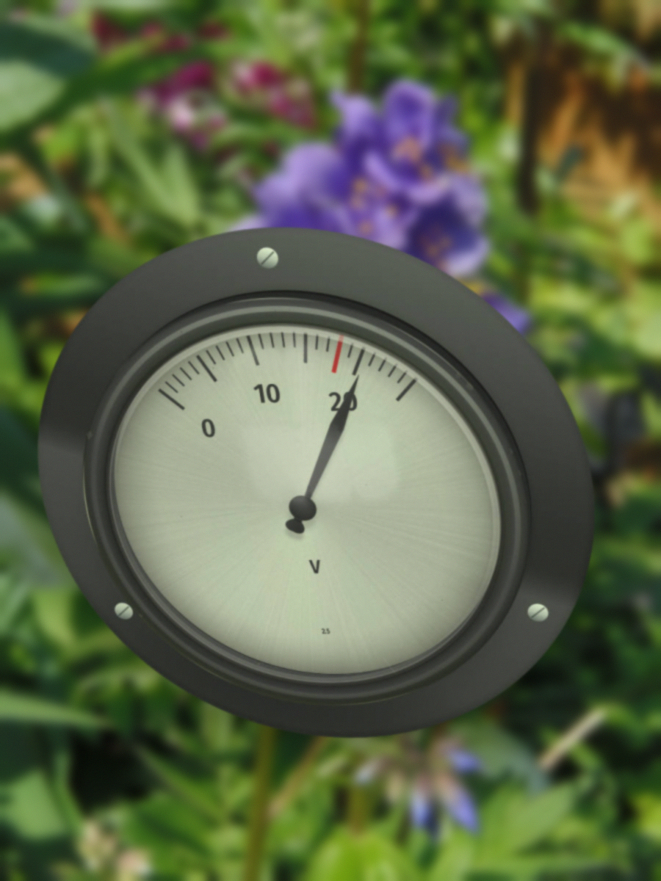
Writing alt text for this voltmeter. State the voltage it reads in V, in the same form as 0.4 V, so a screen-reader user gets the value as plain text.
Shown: 20.5 V
